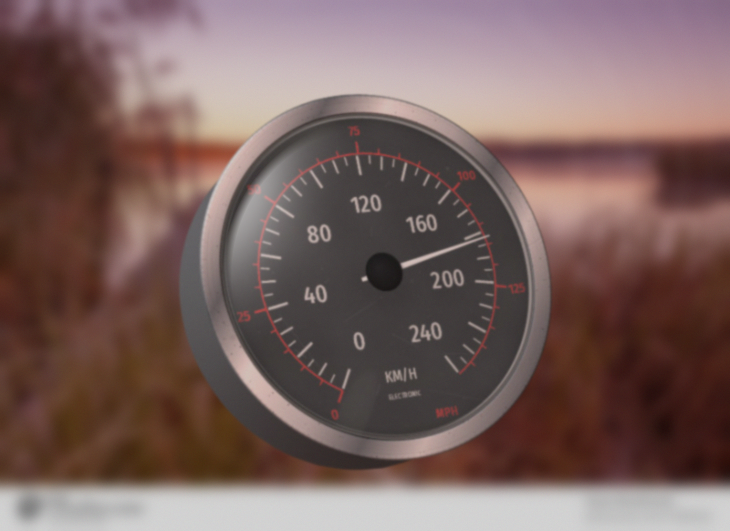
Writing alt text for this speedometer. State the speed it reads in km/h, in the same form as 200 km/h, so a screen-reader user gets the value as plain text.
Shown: 182.5 km/h
